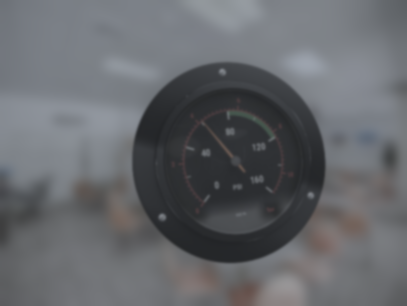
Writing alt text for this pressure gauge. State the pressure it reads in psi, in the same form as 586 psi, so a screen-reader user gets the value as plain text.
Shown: 60 psi
